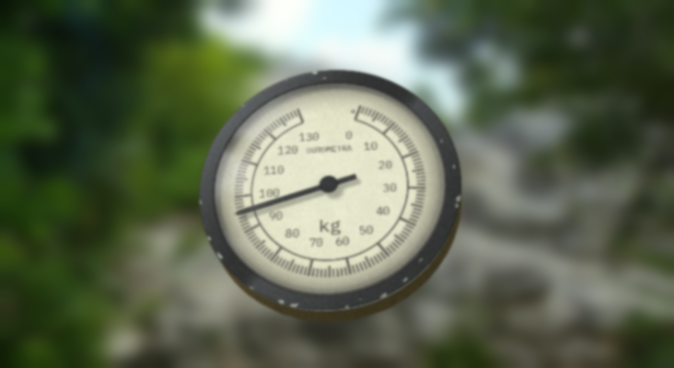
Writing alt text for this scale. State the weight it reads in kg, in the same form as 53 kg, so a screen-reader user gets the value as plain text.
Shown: 95 kg
